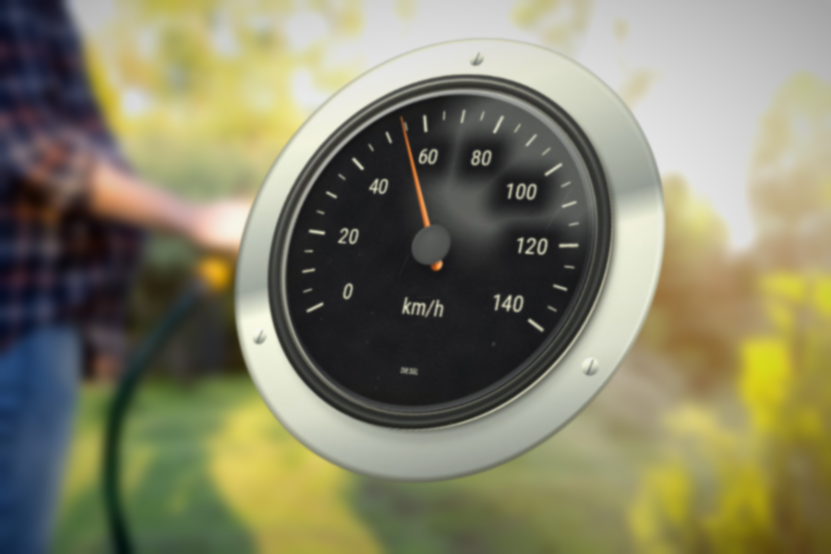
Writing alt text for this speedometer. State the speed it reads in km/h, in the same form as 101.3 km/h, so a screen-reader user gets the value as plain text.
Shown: 55 km/h
